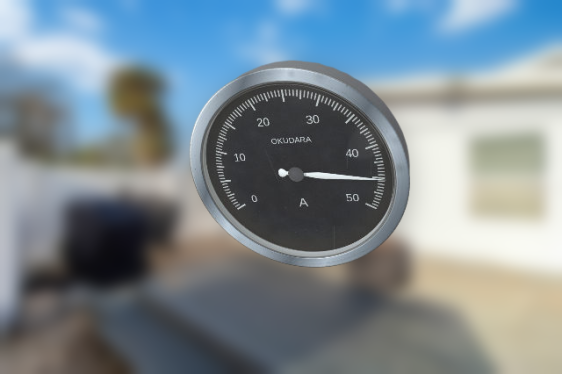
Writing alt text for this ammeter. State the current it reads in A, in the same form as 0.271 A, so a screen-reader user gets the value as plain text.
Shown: 45 A
